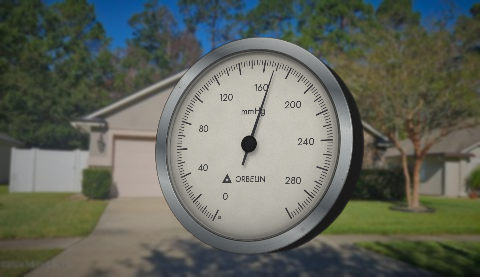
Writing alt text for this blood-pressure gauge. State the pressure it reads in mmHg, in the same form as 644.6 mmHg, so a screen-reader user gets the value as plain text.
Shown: 170 mmHg
